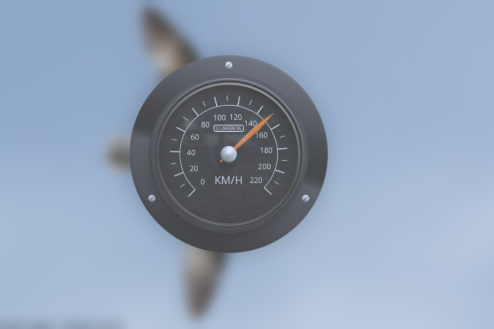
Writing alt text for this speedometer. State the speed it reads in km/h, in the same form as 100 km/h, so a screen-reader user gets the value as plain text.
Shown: 150 km/h
